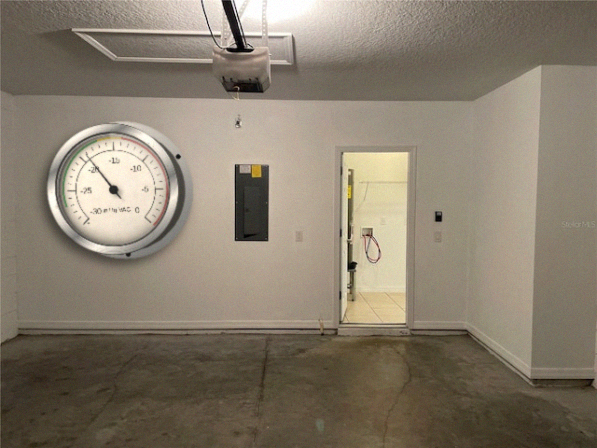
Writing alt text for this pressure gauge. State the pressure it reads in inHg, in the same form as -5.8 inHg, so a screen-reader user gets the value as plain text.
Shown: -19 inHg
